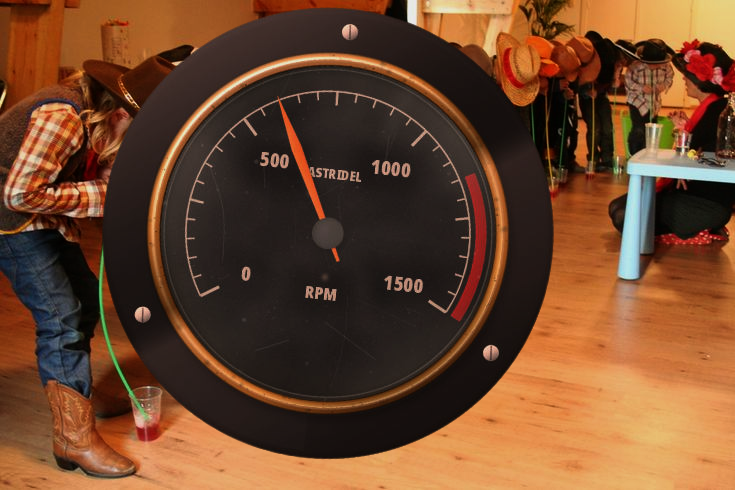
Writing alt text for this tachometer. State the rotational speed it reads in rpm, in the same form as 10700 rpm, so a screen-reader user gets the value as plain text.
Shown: 600 rpm
